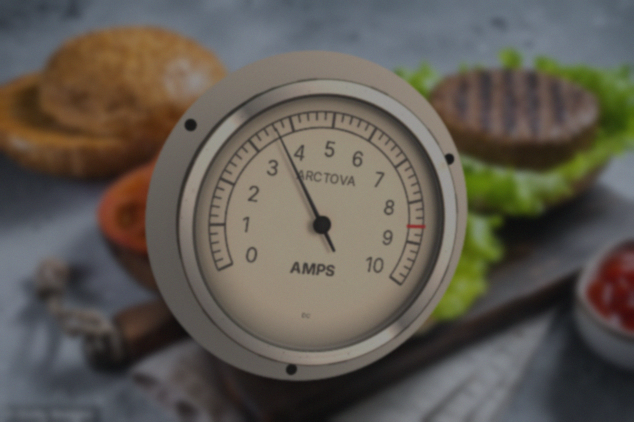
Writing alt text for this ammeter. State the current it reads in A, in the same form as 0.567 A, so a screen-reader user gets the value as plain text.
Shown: 3.6 A
